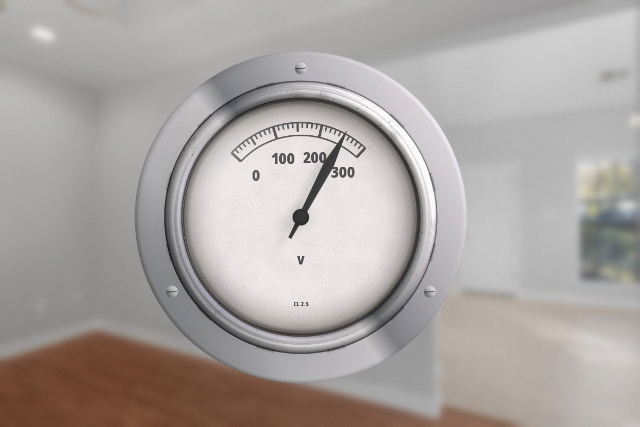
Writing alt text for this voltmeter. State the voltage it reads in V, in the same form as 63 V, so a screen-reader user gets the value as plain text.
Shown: 250 V
